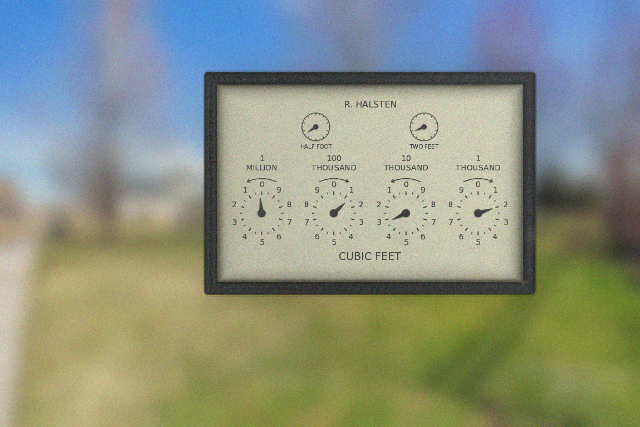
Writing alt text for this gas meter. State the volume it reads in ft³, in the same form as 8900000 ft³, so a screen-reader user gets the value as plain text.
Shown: 13200 ft³
